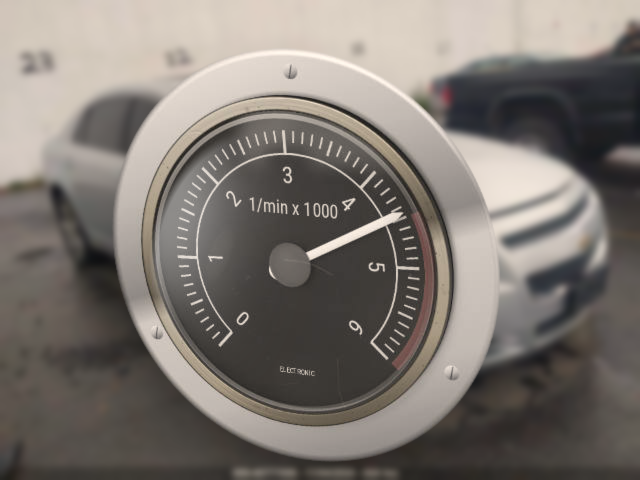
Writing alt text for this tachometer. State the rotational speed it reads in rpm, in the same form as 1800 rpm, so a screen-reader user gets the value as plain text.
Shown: 4450 rpm
